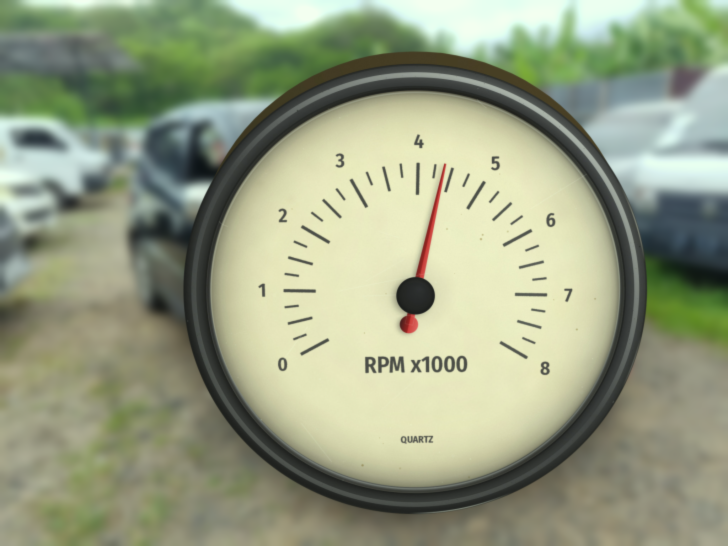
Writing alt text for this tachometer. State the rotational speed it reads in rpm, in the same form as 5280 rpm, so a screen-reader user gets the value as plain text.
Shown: 4375 rpm
